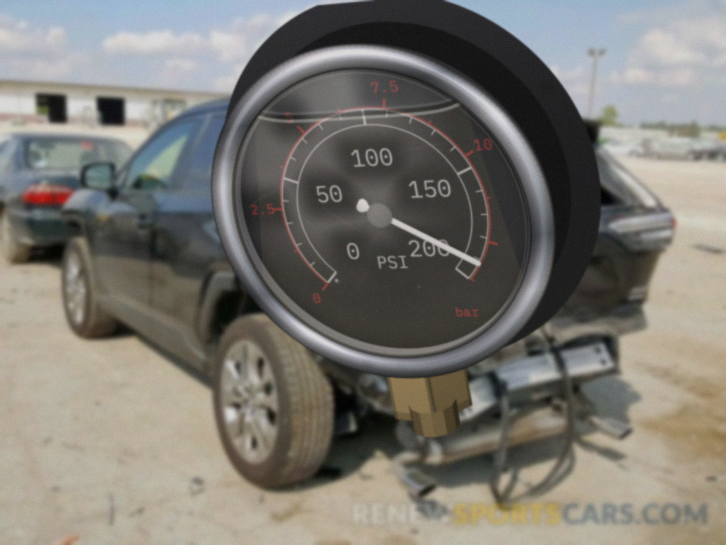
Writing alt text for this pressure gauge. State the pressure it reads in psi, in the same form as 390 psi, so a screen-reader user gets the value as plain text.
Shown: 190 psi
